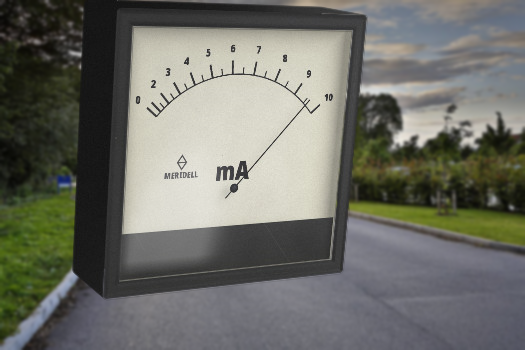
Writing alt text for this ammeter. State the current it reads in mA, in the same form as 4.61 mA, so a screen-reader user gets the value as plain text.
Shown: 9.5 mA
